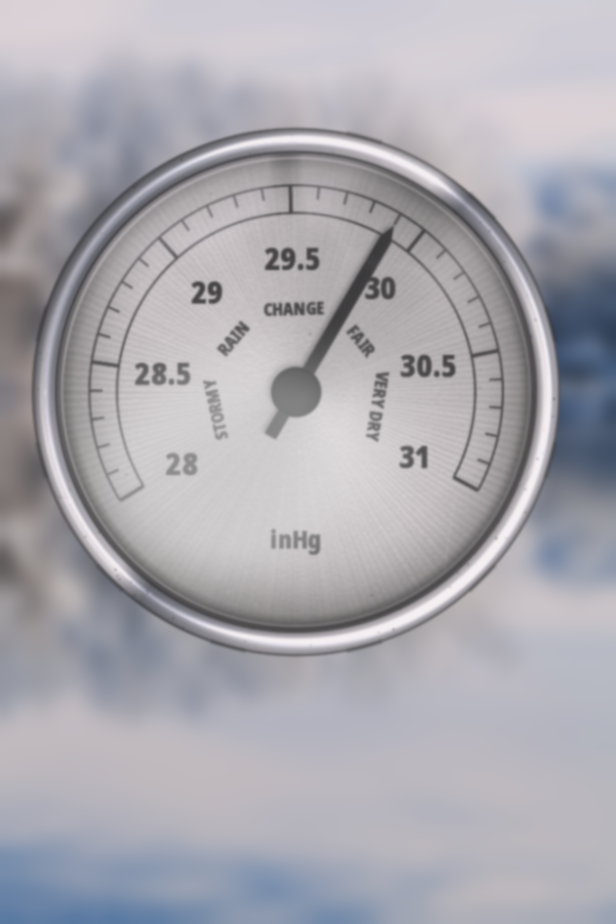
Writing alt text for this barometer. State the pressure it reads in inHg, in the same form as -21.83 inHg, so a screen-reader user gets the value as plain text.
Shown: 29.9 inHg
